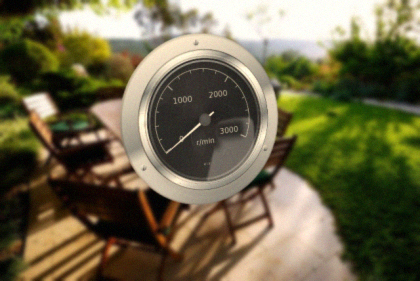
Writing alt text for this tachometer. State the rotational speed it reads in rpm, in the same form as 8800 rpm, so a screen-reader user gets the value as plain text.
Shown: 0 rpm
